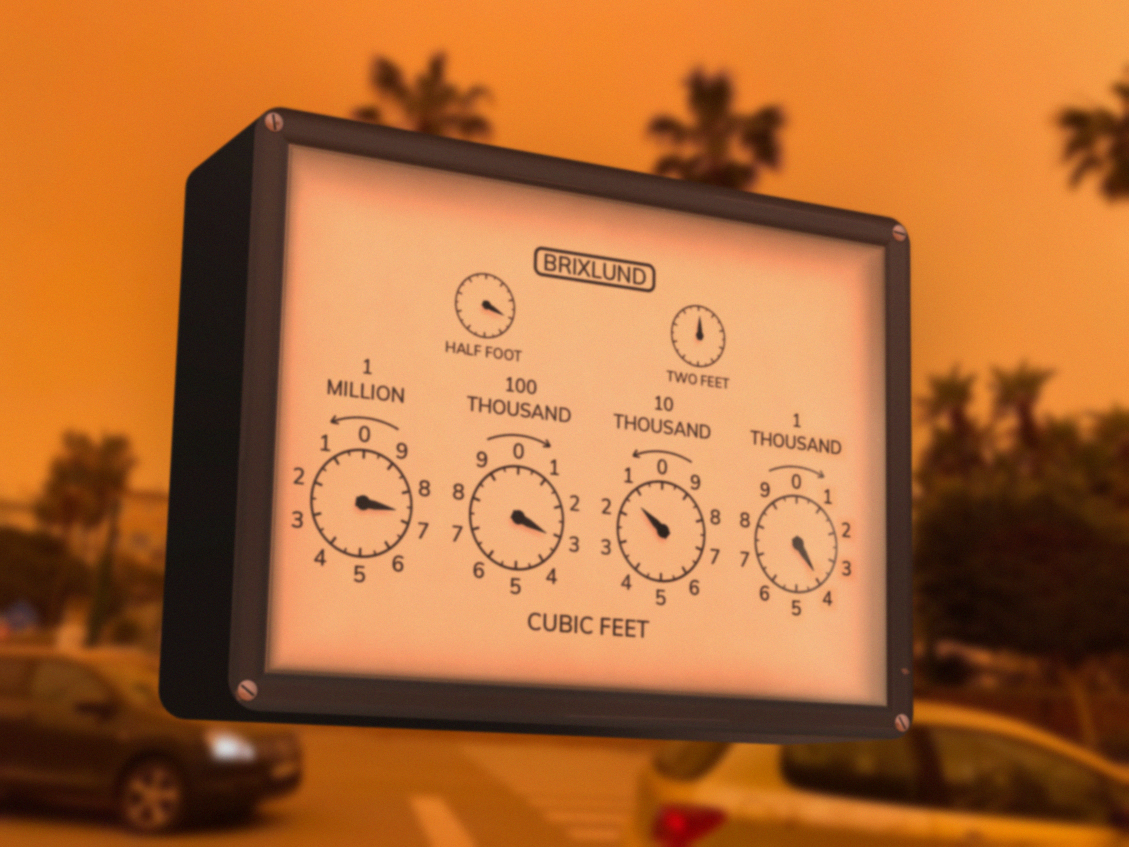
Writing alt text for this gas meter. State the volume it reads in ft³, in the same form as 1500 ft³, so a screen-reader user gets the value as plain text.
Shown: 731400 ft³
